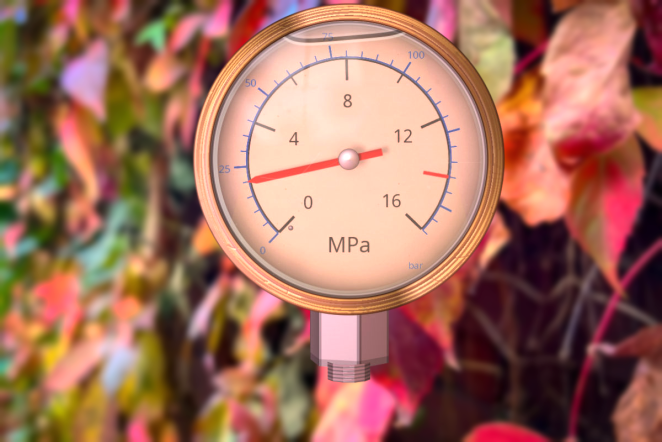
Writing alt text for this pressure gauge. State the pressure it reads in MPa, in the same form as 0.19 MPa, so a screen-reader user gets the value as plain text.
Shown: 2 MPa
